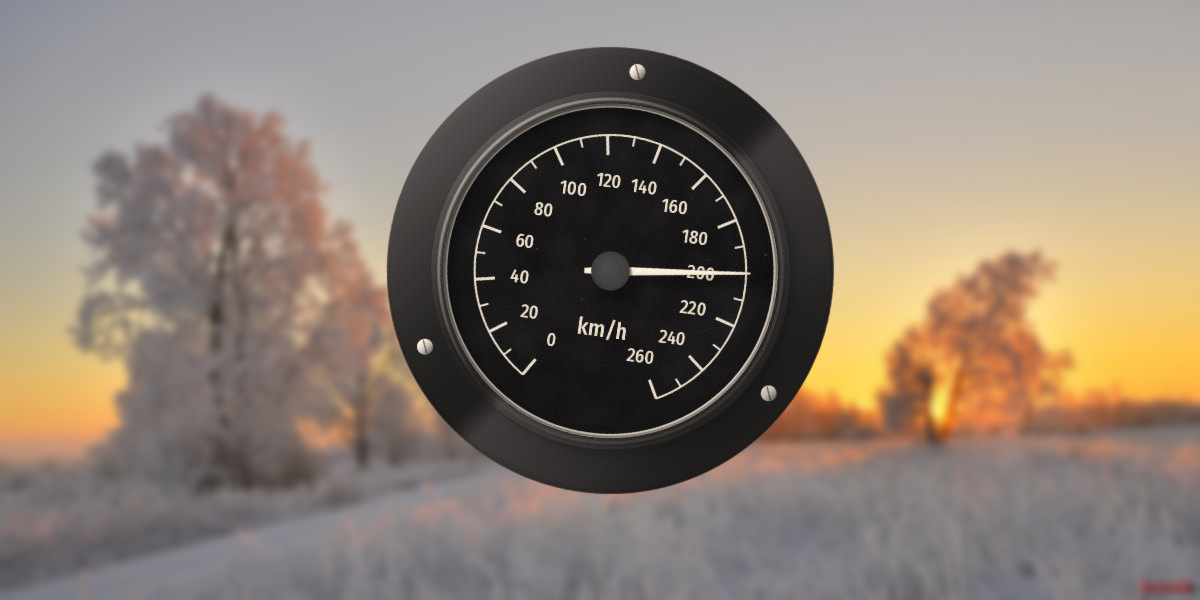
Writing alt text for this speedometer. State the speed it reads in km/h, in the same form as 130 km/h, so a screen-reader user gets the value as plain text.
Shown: 200 km/h
